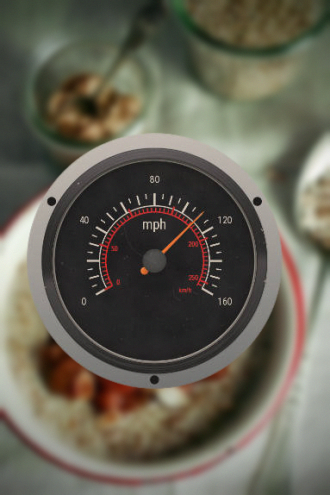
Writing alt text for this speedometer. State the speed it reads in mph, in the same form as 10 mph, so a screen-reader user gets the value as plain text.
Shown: 110 mph
